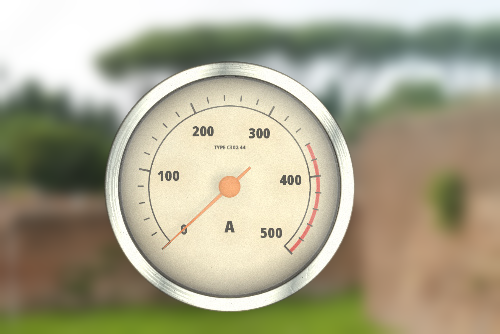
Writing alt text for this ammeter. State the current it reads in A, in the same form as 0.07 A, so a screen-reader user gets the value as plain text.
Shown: 0 A
